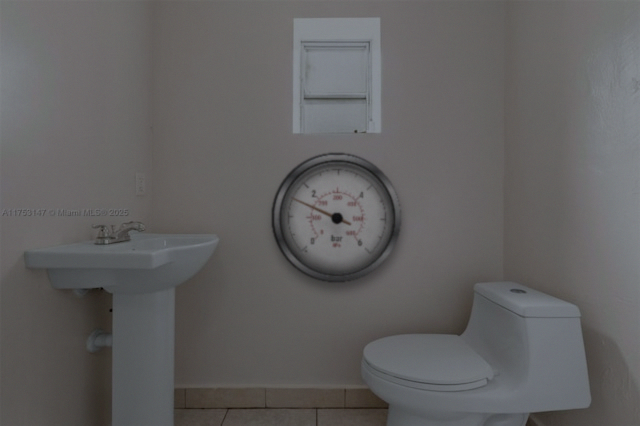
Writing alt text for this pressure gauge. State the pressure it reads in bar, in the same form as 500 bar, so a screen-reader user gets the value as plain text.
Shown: 1.5 bar
